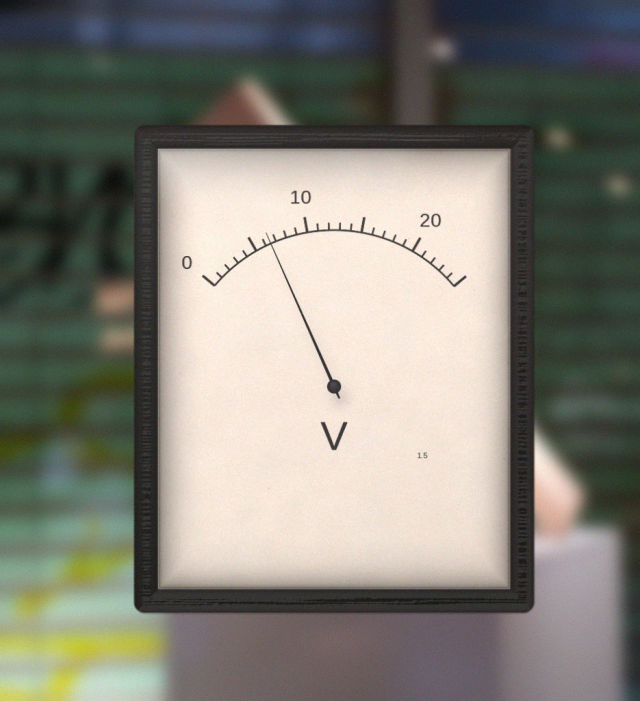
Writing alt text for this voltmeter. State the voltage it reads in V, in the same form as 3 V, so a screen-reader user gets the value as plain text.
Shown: 6.5 V
